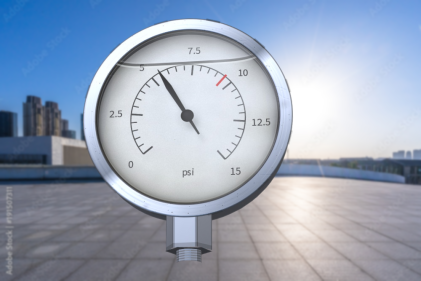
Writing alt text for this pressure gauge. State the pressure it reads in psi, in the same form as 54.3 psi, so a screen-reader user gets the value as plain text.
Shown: 5.5 psi
